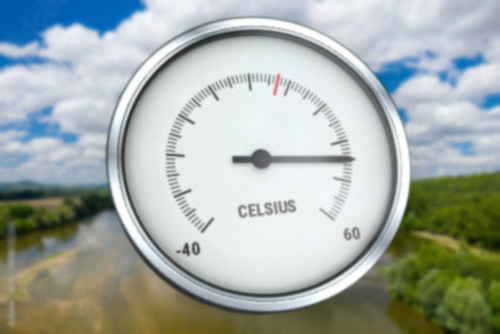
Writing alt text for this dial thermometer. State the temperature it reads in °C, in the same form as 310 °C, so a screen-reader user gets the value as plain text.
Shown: 45 °C
